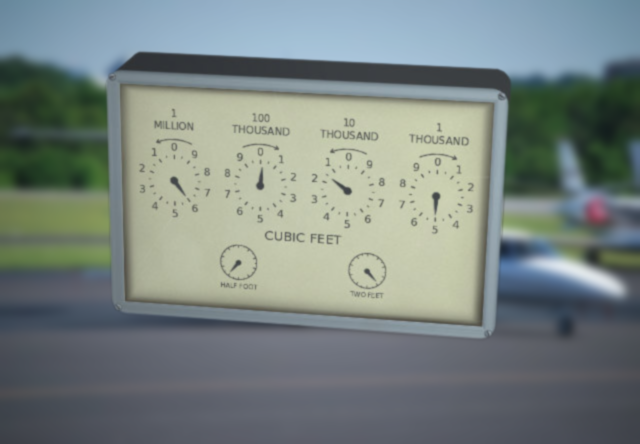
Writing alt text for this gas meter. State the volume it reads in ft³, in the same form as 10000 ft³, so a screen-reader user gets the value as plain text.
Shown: 601500 ft³
